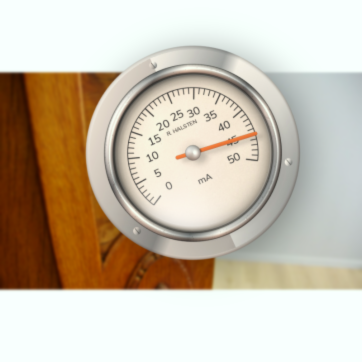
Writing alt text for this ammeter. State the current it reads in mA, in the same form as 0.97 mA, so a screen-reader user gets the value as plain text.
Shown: 45 mA
